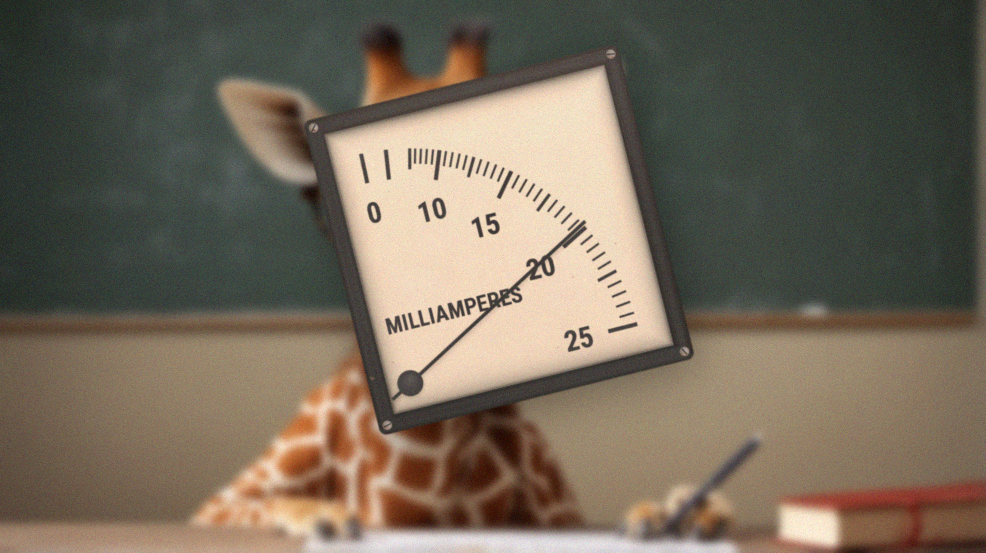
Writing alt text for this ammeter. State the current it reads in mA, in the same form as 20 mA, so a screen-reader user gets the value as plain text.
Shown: 19.75 mA
